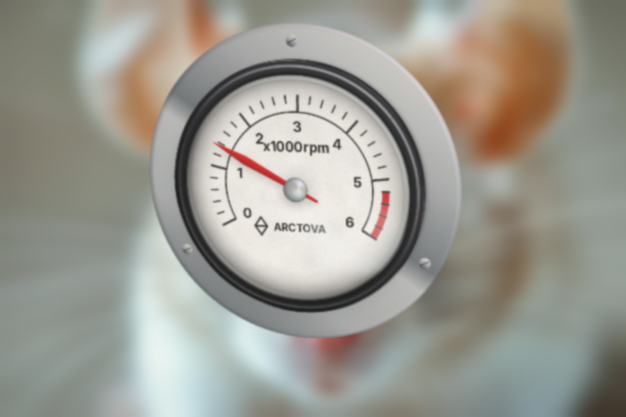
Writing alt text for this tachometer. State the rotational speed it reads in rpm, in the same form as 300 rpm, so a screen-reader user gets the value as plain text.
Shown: 1400 rpm
